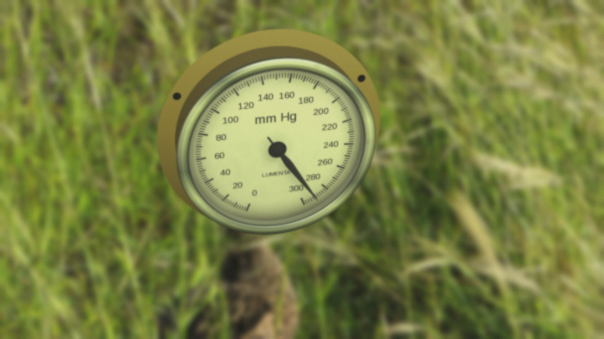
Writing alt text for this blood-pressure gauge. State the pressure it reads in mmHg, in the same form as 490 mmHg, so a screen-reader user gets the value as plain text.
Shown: 290 mmHg
